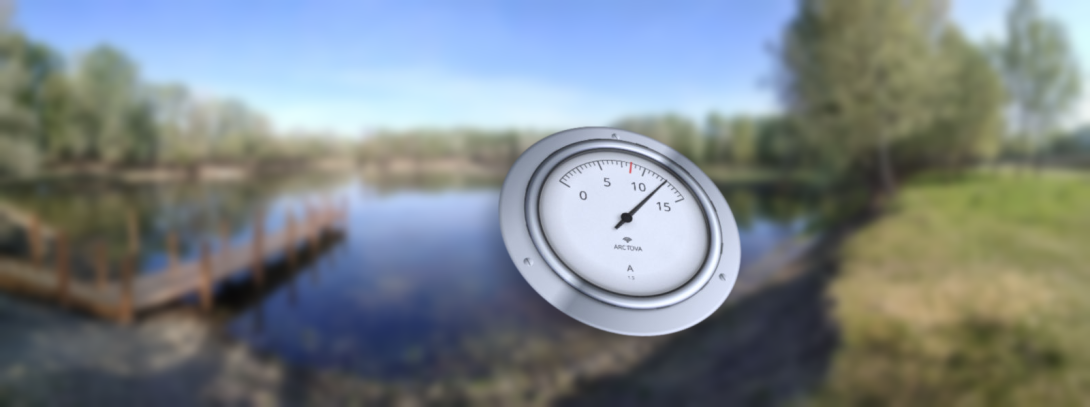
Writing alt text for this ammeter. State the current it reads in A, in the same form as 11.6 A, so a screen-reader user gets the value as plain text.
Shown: 12.5 A
